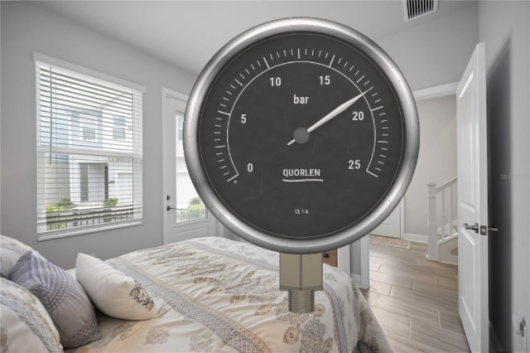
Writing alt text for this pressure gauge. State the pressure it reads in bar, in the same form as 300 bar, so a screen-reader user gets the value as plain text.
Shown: 18.5 bar
